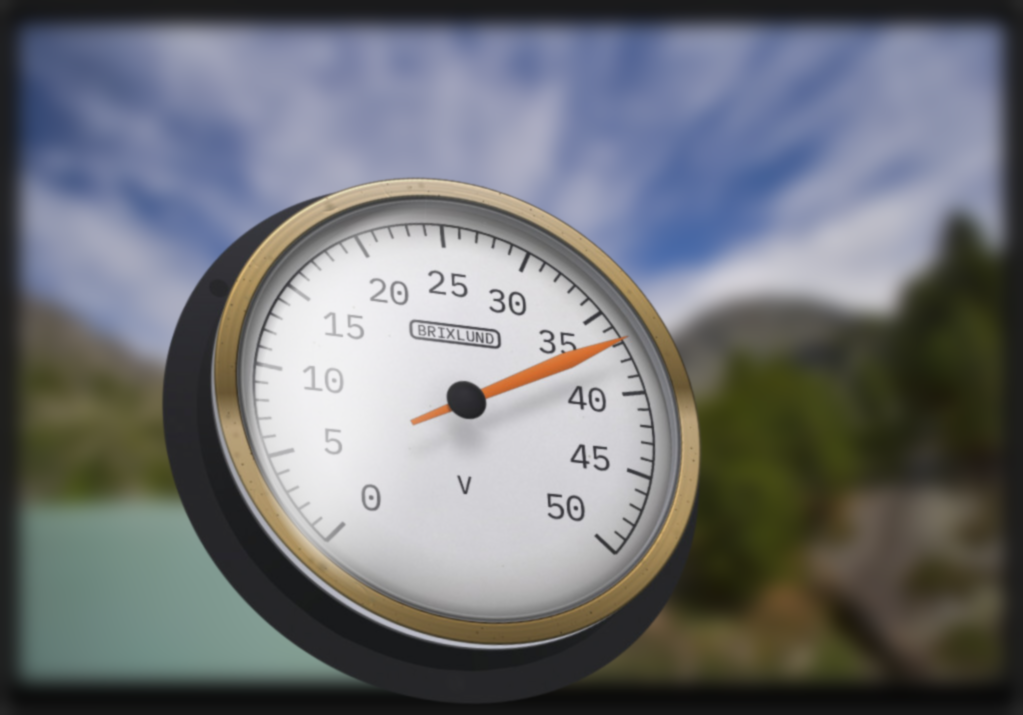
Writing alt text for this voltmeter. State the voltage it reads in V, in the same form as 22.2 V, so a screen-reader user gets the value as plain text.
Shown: 37 V
